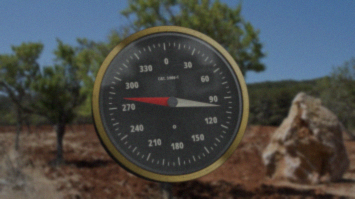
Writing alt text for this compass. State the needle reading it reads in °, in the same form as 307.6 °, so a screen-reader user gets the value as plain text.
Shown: 280 °
